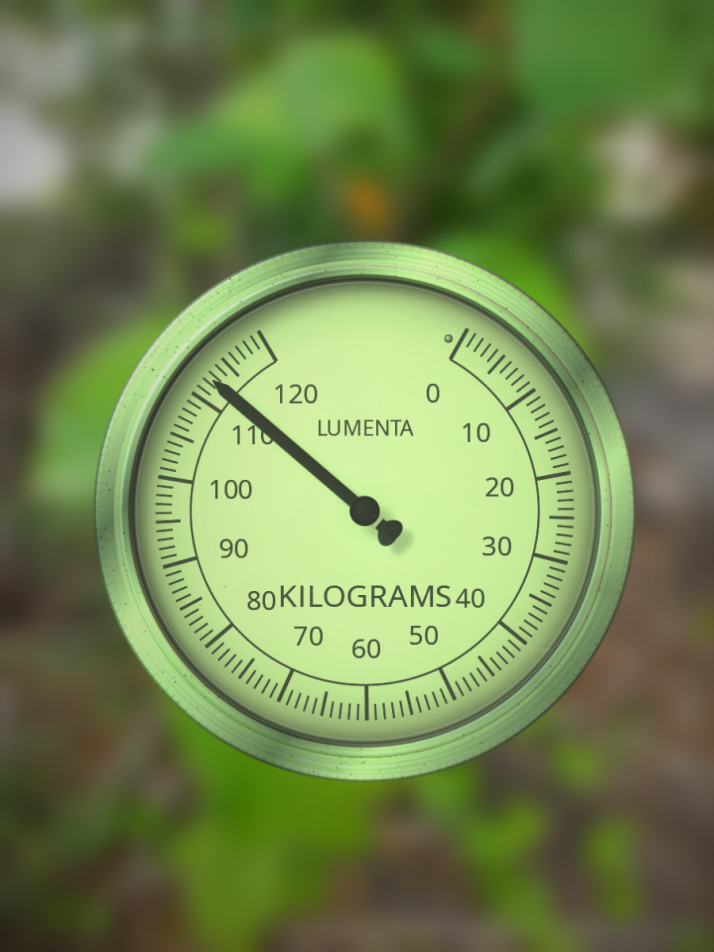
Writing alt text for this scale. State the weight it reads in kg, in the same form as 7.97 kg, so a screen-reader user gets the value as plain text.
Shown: 112.5 kg
